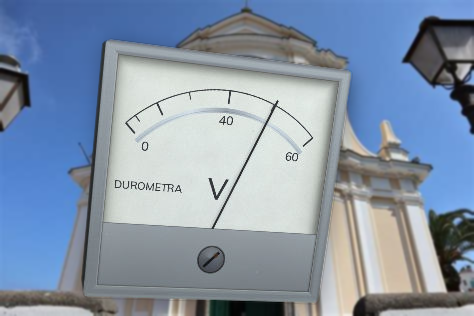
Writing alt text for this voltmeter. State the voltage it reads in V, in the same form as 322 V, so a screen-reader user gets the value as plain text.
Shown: 50 V
